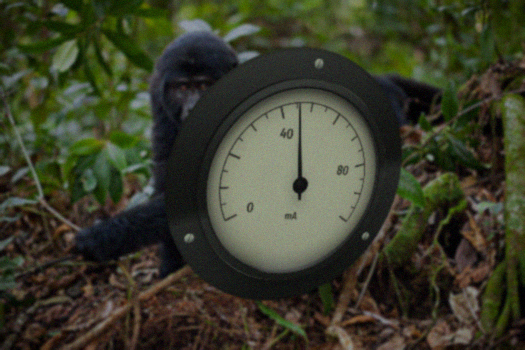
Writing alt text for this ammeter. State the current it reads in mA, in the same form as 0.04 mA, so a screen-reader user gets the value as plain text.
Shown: 45 mA
